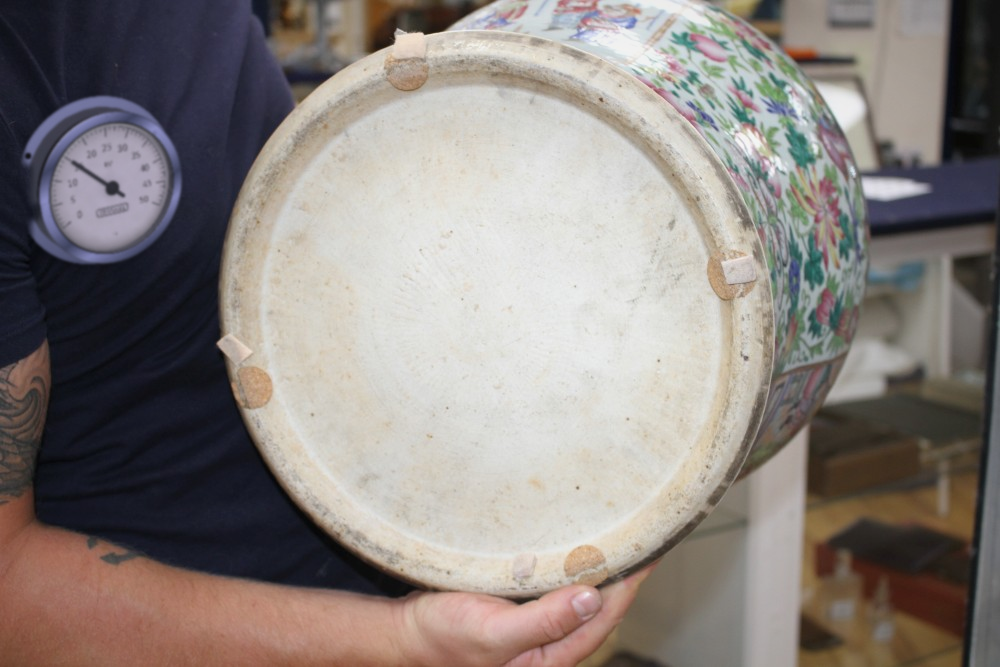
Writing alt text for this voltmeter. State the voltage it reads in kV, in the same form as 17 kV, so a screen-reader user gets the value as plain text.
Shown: 15 kV
